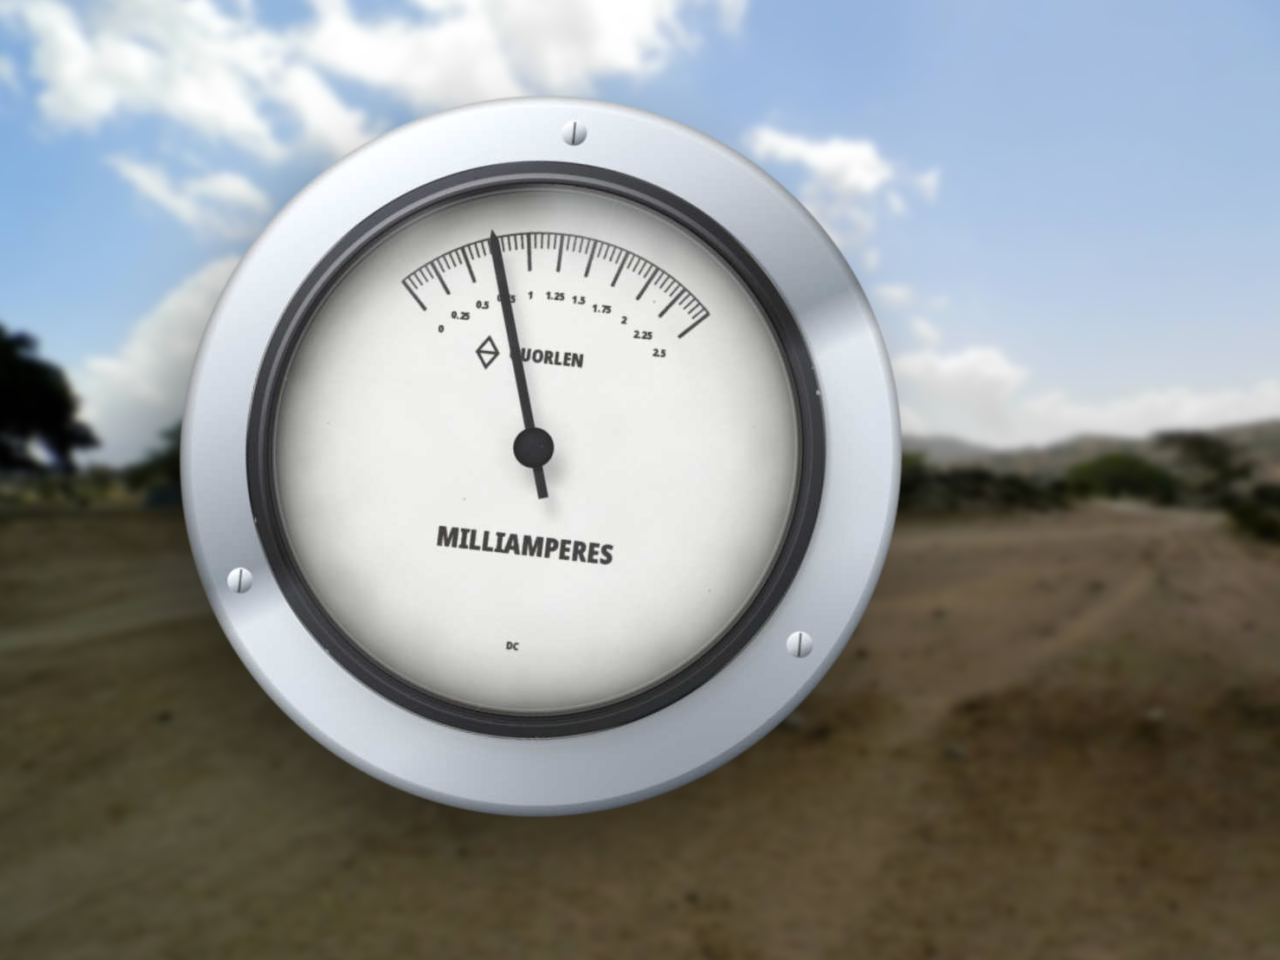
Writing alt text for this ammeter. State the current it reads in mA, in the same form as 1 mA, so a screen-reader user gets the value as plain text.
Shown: 0.75 mA
